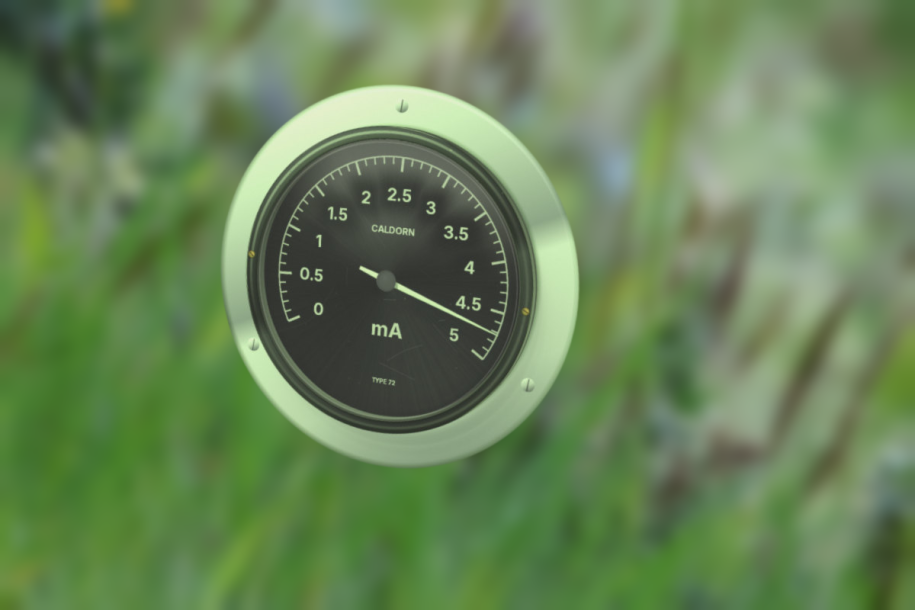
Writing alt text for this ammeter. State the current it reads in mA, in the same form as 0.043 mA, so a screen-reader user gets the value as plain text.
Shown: 4.7 mA
